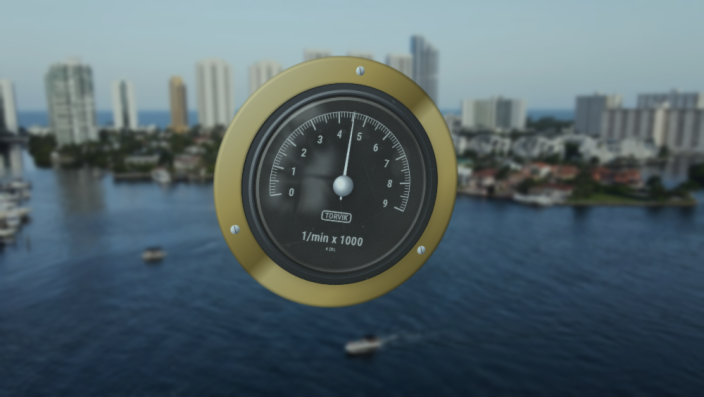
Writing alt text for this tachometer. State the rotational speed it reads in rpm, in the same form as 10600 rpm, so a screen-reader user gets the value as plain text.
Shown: 4500 rpm
